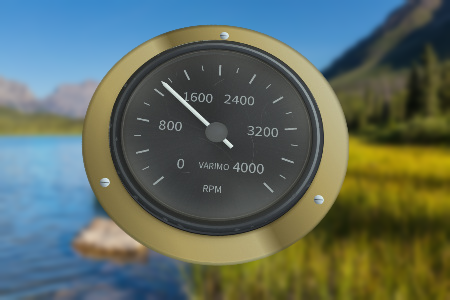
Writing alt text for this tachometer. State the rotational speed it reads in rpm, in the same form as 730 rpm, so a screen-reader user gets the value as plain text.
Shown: 1300 rpm
